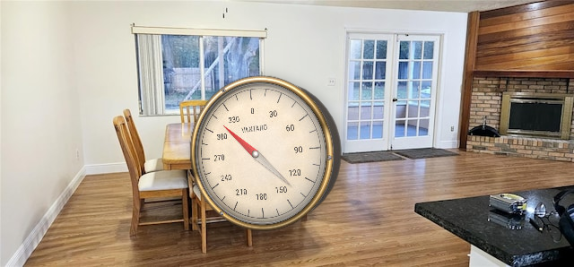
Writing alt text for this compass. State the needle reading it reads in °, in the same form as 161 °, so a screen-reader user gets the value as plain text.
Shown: 315 °
